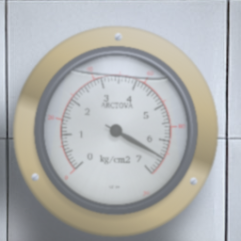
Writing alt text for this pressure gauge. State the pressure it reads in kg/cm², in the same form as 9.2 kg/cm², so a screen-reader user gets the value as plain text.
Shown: 6.5 kg/cm²
